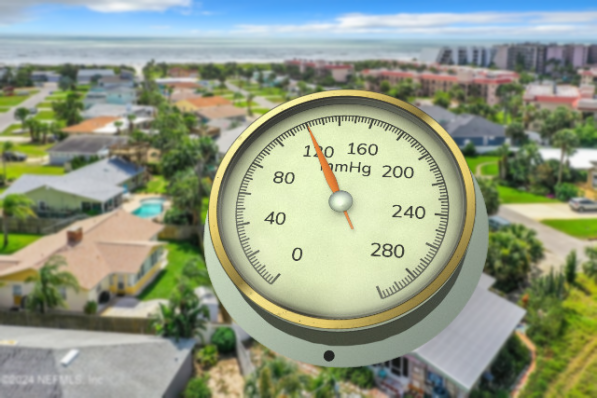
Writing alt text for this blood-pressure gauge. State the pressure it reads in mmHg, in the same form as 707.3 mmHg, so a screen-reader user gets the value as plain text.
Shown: 120 mmHg
